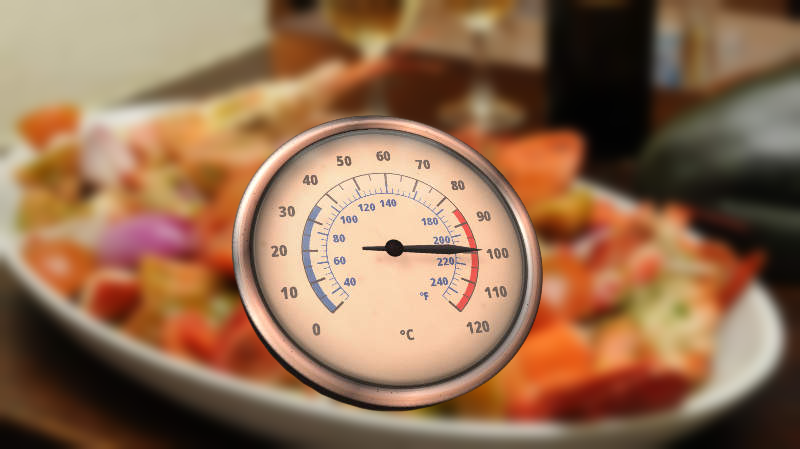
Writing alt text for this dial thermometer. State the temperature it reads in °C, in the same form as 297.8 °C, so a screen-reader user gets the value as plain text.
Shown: 100 °C
